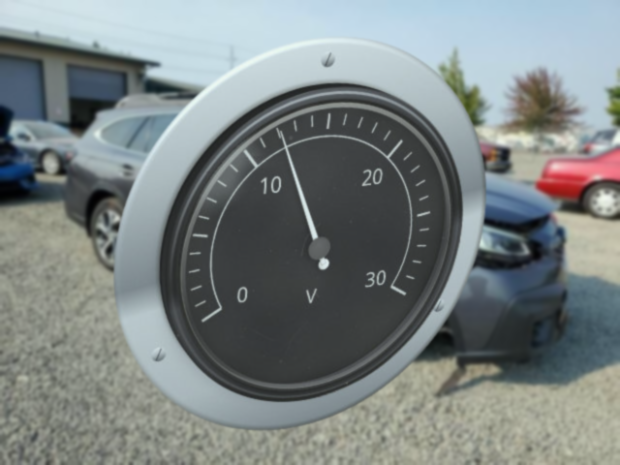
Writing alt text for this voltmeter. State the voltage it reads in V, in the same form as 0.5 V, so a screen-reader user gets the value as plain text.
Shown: 12 V
